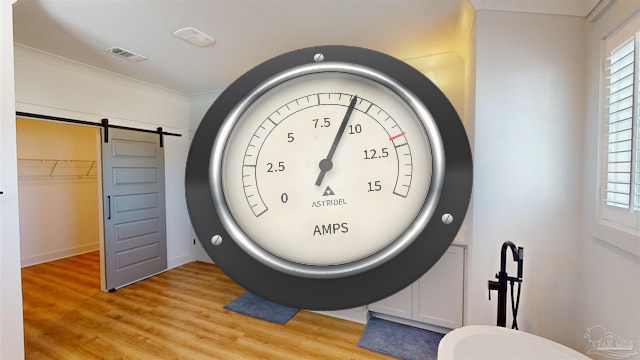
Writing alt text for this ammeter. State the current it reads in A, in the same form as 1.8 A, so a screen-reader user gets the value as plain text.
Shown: 9.25 A
